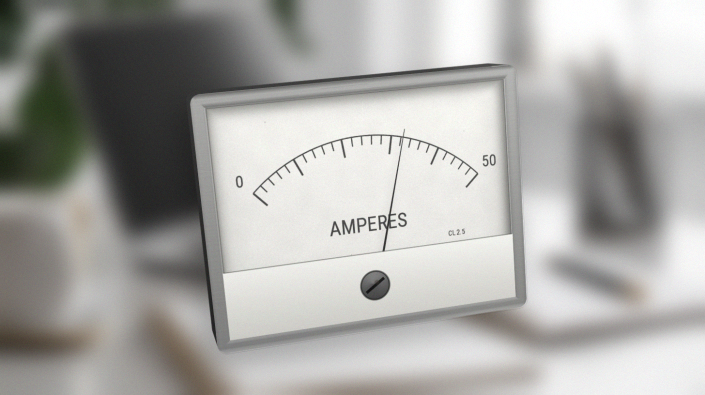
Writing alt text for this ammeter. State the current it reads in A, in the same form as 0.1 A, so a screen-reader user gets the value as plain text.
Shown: 32 A
